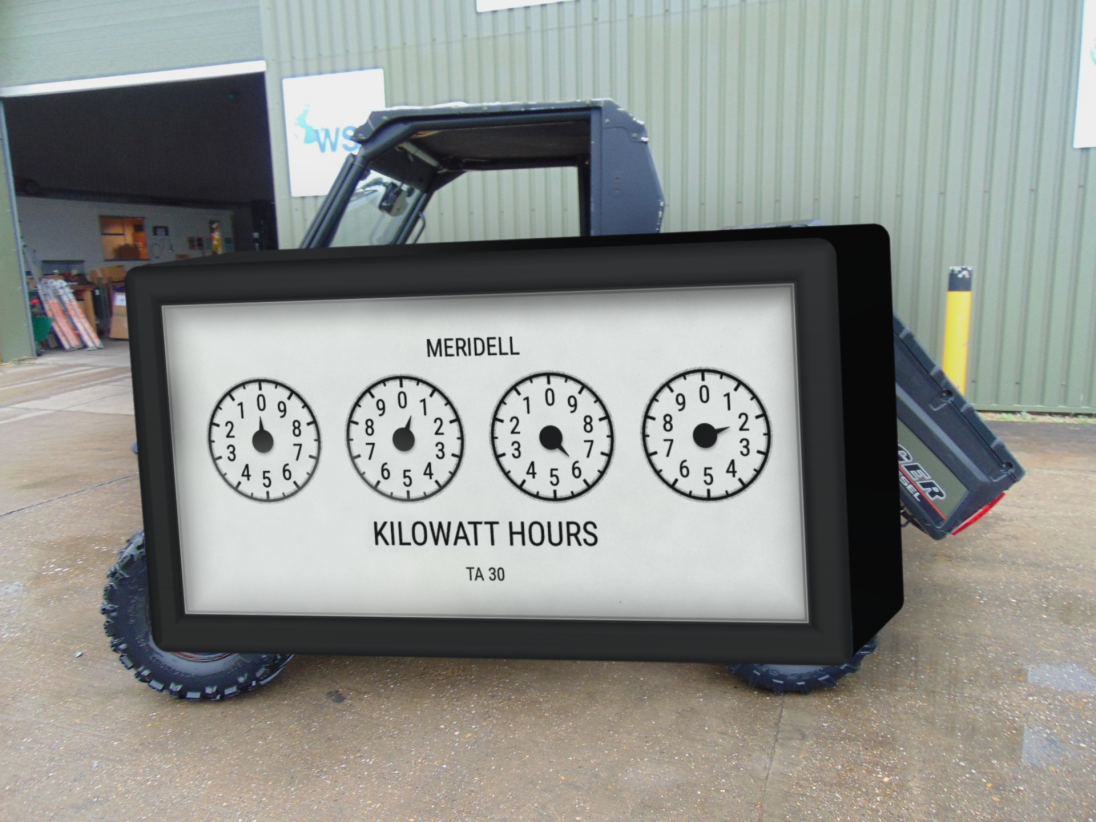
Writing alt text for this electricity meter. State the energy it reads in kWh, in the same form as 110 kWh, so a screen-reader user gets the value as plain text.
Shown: 62 kWh
